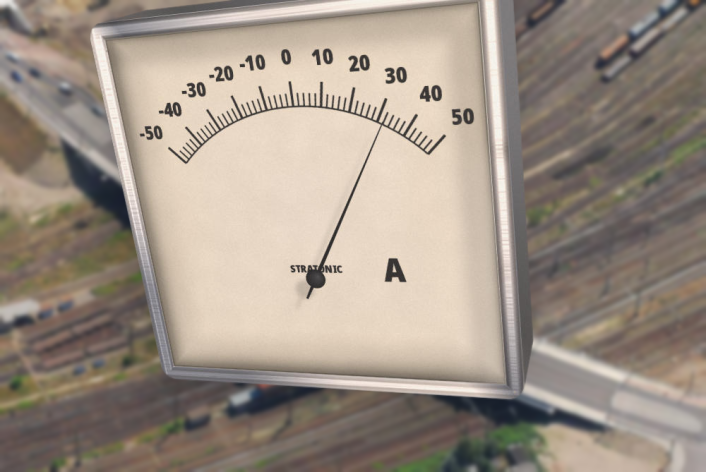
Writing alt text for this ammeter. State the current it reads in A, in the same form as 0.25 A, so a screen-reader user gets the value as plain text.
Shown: 32 A
